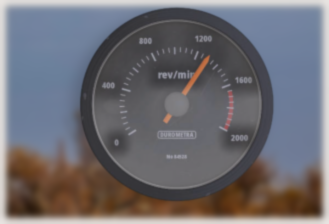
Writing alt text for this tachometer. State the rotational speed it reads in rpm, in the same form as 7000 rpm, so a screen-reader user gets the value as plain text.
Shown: 1300 rpm
